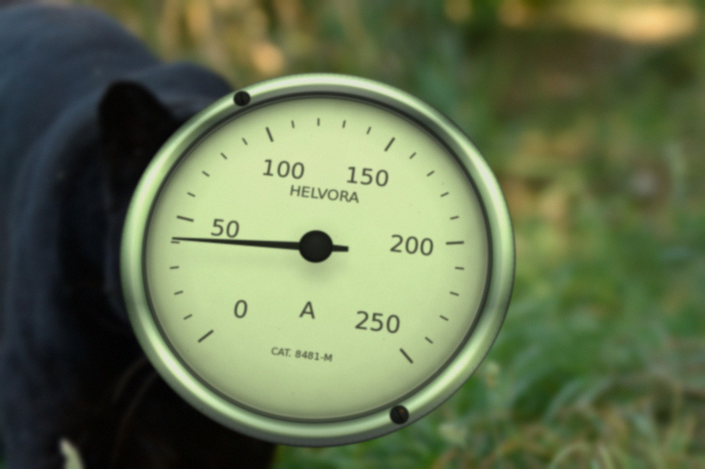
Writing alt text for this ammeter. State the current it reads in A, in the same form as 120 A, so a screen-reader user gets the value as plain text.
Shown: 40 A
